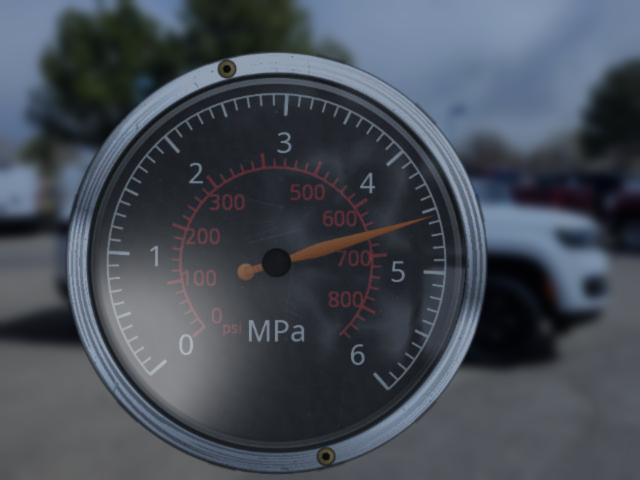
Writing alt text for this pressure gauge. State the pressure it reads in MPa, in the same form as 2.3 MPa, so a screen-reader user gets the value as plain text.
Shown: 4.55 MPa
